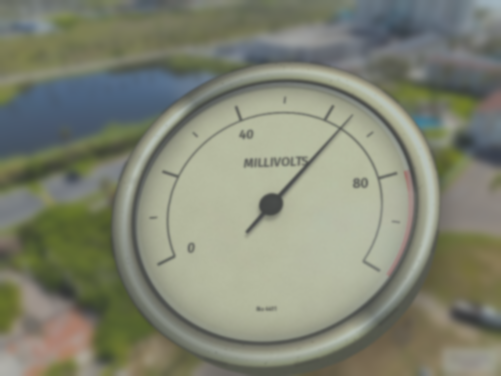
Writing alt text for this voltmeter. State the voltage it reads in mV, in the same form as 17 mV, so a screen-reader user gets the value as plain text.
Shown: 65 mV
